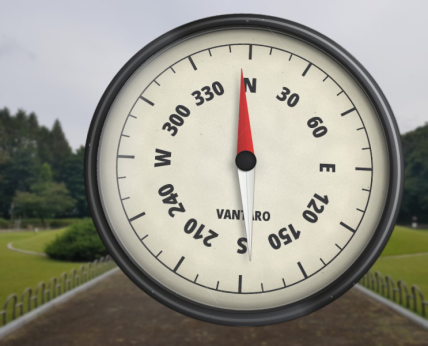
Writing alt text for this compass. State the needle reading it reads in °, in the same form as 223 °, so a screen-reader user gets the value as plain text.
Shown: 355 °
